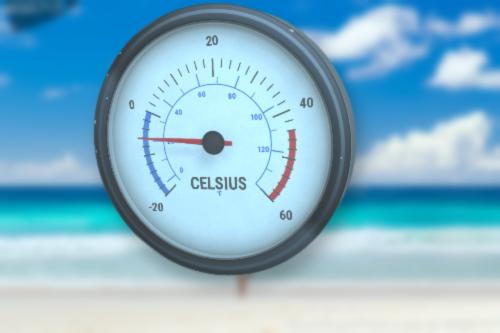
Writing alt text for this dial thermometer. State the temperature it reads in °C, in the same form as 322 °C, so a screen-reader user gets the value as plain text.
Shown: -6 °C
